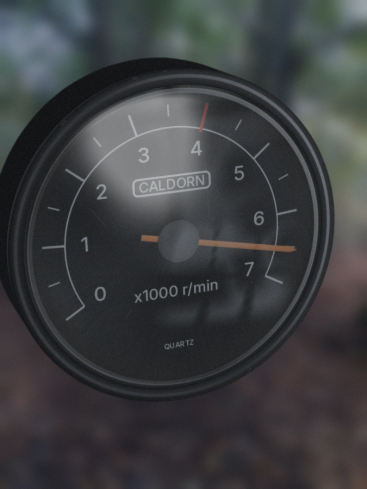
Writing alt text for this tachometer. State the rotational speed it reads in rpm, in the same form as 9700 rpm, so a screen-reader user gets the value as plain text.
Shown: 6500 rpm
